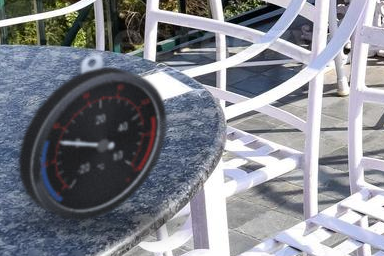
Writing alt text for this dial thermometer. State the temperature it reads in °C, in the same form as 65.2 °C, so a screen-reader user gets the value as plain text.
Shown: 0 °C
